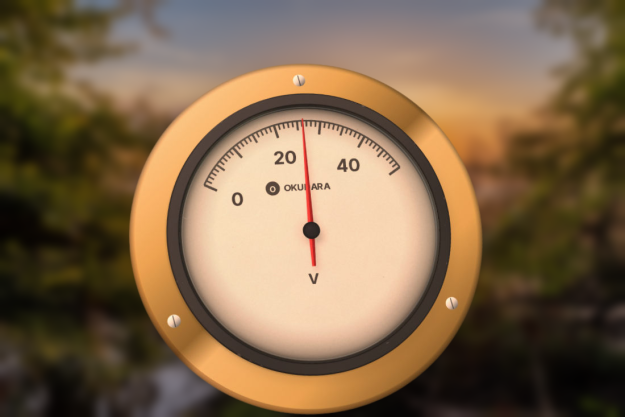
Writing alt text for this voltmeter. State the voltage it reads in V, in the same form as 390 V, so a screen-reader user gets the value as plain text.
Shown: 26 V
